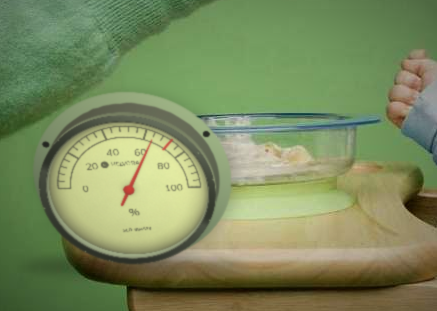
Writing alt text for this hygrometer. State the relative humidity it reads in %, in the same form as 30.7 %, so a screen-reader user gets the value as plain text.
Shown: 64 %
